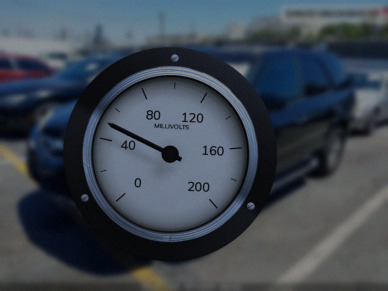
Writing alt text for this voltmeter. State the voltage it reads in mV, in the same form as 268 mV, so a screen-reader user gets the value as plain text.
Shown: 50 mV
